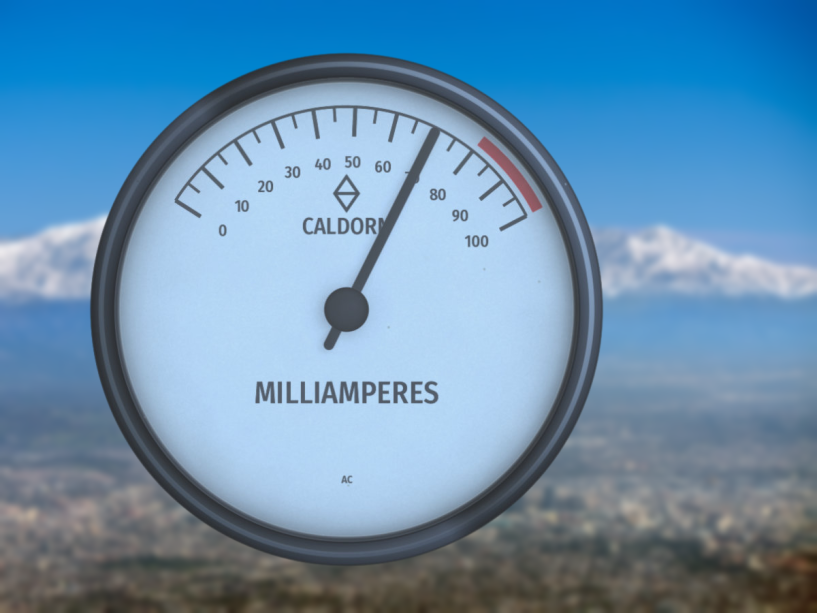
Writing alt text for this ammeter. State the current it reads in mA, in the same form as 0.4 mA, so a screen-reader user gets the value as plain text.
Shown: 70 mA
